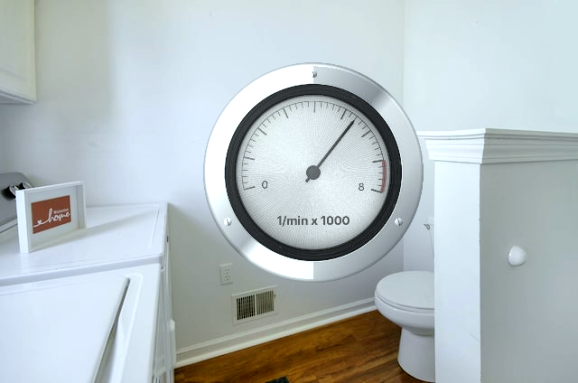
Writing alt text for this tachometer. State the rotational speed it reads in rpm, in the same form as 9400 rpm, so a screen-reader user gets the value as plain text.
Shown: 5400 rpm
